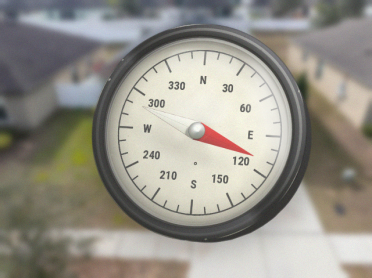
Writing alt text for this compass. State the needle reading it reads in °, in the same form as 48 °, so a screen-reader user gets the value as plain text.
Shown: 110 °
